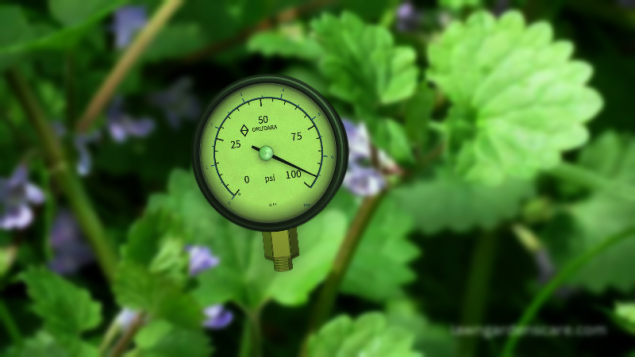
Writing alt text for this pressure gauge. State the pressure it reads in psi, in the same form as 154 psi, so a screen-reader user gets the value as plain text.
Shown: 95 psi
